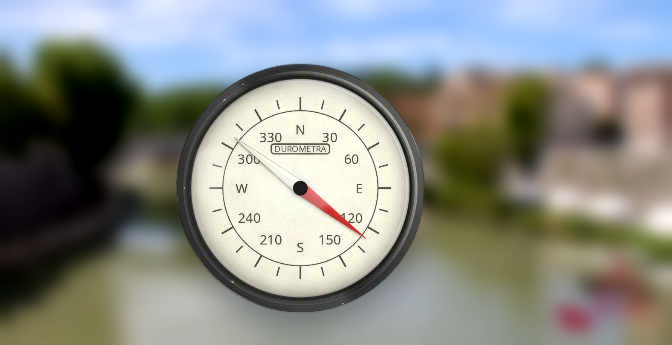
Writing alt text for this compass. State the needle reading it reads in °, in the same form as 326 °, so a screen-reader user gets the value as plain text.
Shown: 127.5 °
